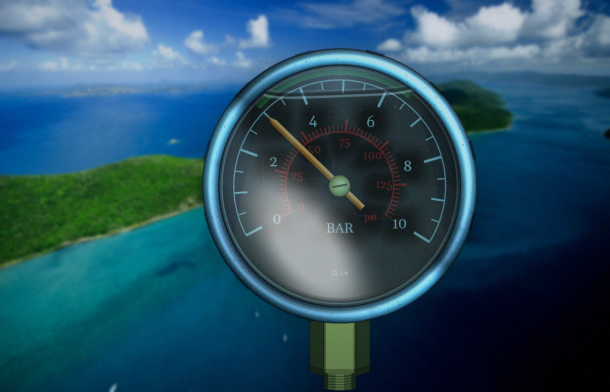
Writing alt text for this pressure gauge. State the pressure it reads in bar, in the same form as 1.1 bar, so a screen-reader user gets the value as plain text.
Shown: 3 bar
